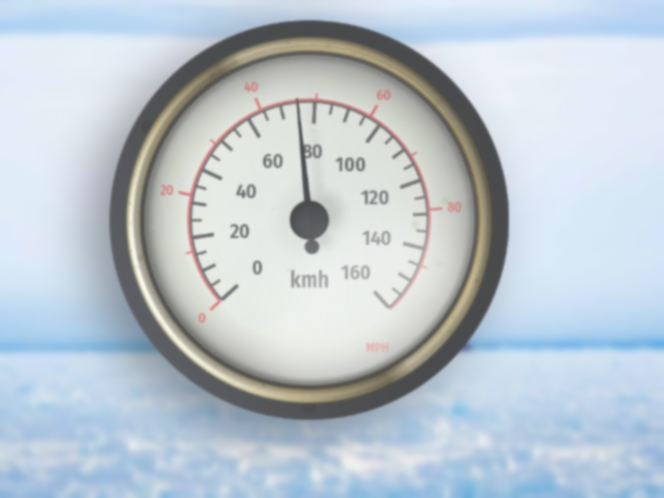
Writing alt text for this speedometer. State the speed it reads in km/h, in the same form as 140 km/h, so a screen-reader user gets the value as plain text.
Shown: 75 km/h
